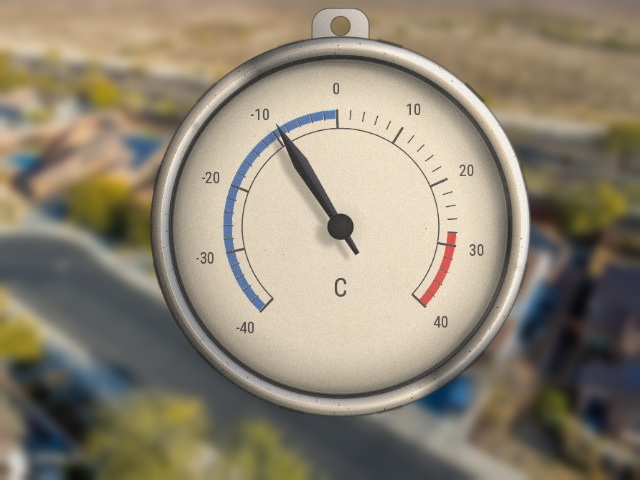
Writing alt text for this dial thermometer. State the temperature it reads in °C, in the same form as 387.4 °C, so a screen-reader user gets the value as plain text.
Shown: -9 °C
